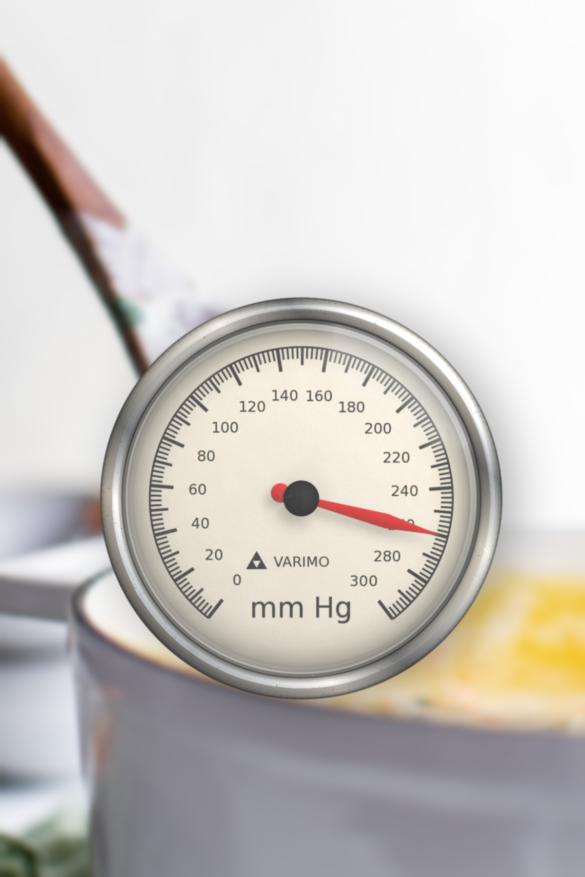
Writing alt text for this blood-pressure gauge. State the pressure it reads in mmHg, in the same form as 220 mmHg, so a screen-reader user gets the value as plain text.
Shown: 260 mmHg
